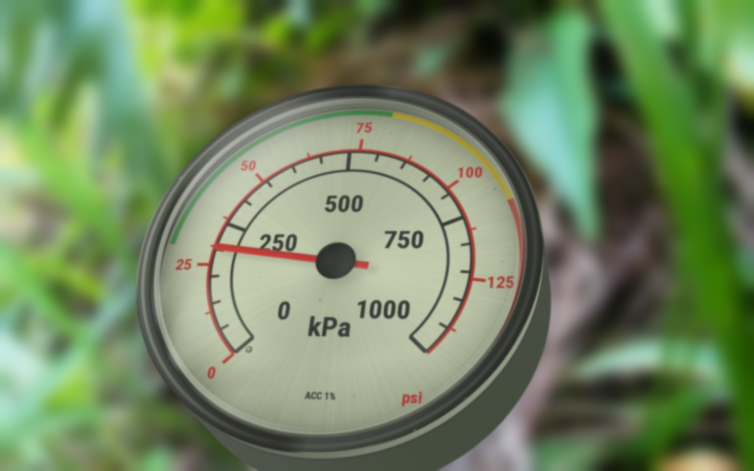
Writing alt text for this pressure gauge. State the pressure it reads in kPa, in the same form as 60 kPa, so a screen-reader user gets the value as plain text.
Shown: 200 kPa
